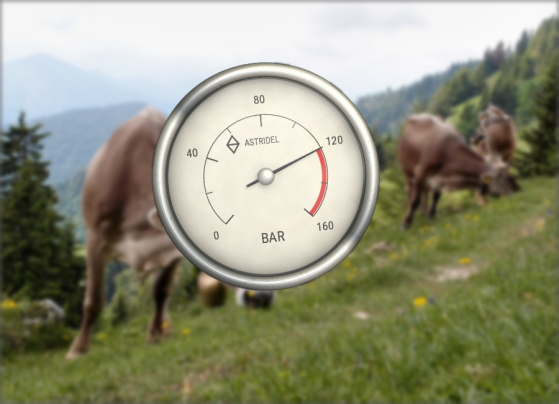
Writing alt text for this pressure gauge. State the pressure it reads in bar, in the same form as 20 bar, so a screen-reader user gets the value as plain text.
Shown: 120 bar
